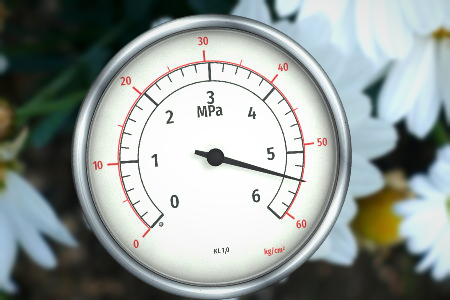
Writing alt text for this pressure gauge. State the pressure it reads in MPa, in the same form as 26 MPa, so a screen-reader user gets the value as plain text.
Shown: 5.4 MPa
